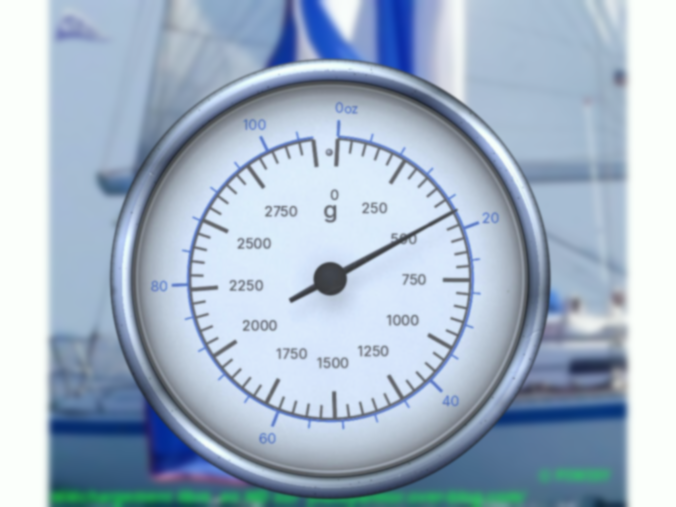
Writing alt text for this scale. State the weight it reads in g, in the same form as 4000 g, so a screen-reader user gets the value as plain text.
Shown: 500 g
